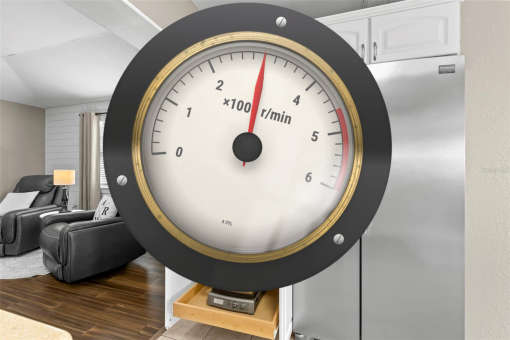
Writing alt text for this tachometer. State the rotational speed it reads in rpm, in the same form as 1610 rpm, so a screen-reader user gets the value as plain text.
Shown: 3000 rpm
